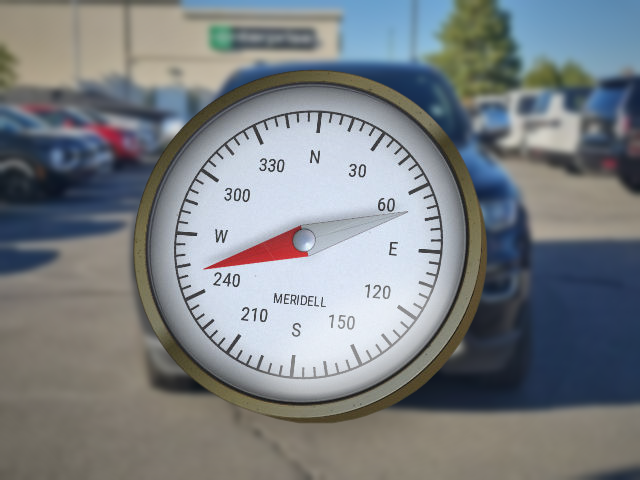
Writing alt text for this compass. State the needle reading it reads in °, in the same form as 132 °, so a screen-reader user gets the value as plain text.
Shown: 250 °
